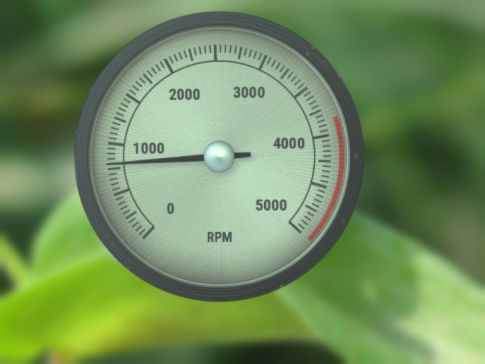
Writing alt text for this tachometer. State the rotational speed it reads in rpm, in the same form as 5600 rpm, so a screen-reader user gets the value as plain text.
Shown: 800 rpm
